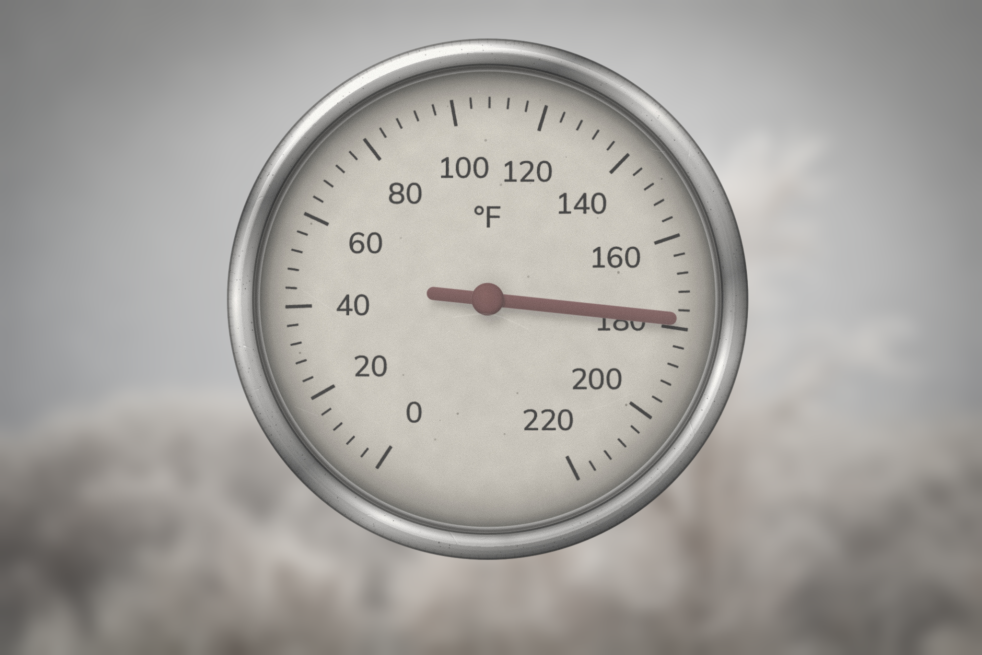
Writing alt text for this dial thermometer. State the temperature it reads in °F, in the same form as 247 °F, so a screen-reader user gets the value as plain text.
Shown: 178 °F
